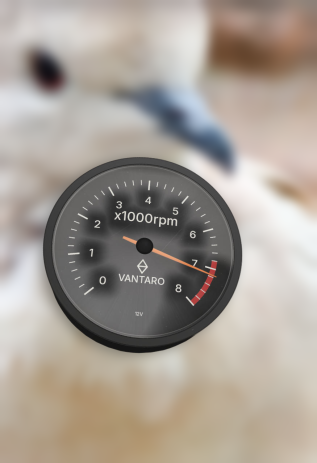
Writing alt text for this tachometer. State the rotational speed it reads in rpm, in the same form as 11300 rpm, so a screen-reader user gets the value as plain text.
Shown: 7200 rpm
